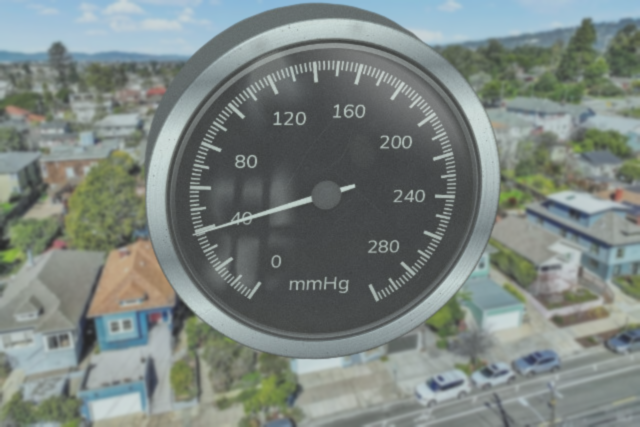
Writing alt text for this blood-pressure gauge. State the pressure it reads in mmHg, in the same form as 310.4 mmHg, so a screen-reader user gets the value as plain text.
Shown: 40 mmHg
